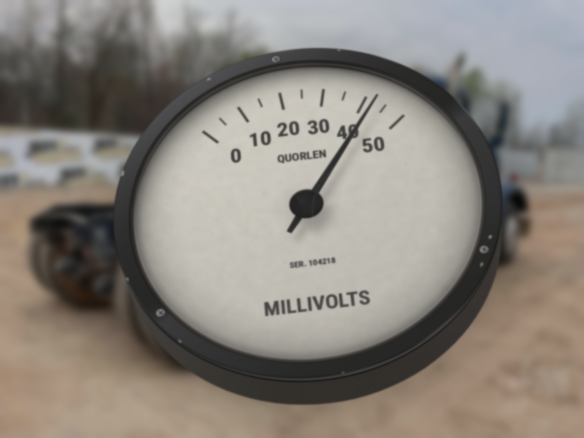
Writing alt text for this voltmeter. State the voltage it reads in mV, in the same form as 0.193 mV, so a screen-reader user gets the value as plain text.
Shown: 42.5 mV
